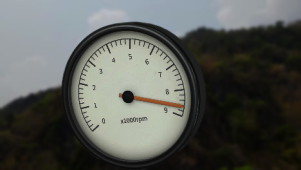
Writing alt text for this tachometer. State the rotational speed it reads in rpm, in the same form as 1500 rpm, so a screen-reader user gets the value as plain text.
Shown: 8600 rpm
